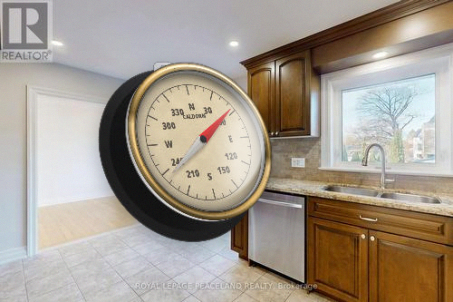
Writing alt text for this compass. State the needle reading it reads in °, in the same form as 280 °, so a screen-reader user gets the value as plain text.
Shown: 55 °
